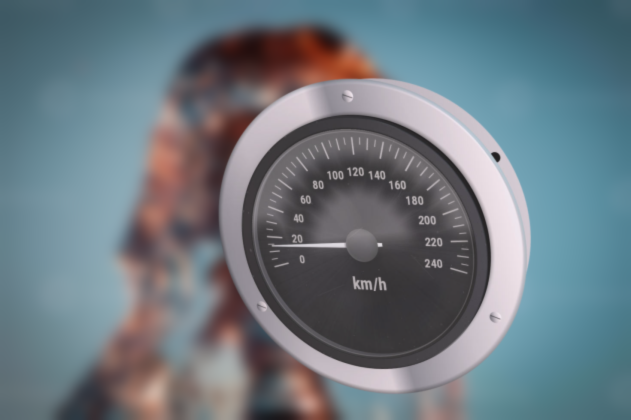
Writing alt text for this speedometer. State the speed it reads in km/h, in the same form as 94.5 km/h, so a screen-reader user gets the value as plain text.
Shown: 15 km/h
